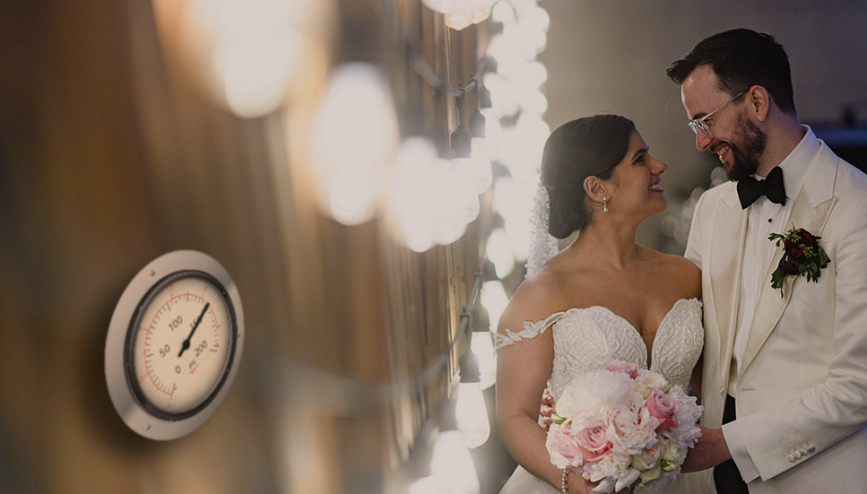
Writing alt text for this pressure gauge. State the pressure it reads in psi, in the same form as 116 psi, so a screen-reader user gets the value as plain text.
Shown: 150 psi
